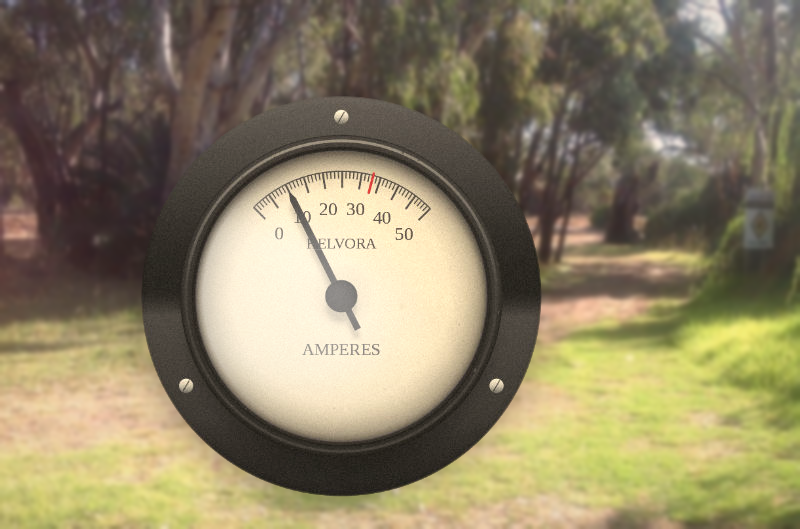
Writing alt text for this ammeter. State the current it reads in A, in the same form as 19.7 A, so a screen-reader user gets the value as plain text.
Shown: 10 A
